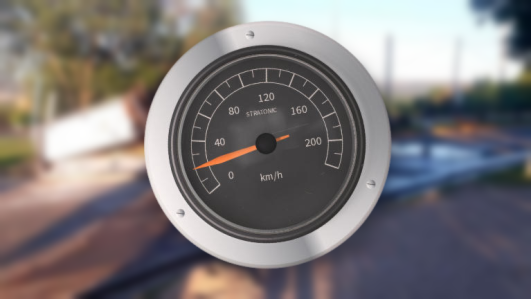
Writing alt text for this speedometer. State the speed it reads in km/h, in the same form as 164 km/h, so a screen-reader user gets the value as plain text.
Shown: 20 km/h
